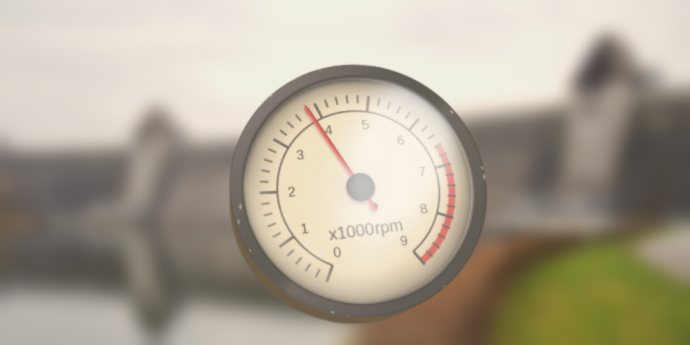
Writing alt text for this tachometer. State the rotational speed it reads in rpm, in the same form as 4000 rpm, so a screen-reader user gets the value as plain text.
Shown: 3800 rpm
